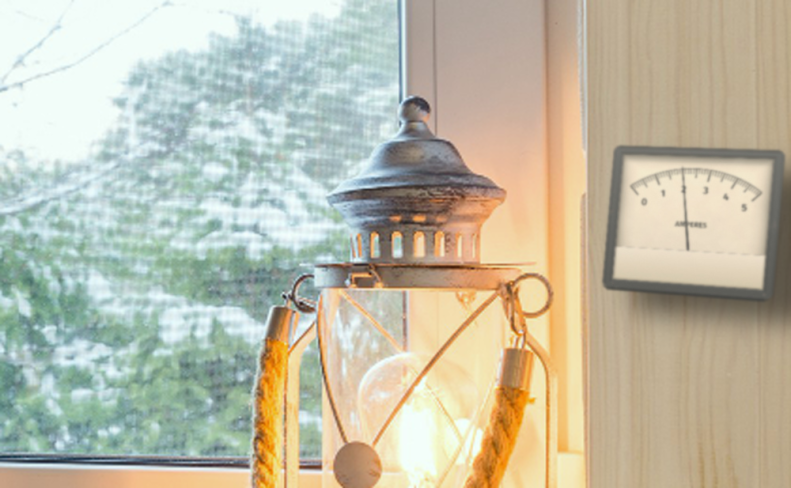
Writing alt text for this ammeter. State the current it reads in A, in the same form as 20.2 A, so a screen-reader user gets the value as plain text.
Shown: 2 A
